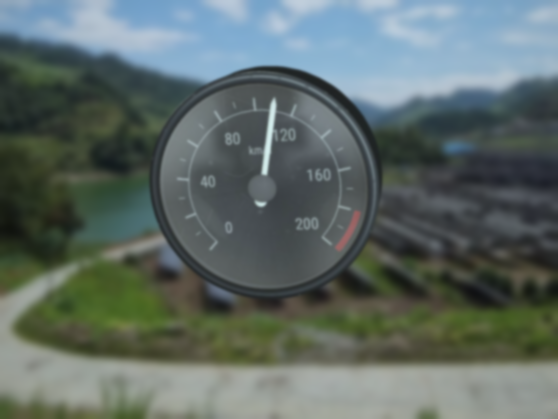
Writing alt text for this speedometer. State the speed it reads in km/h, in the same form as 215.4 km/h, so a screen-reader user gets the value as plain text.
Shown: 110 km/h
